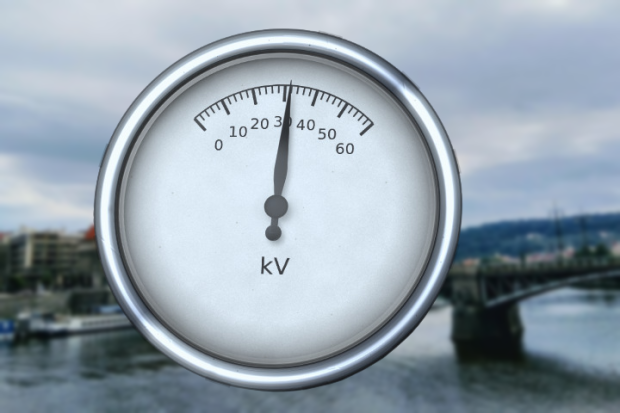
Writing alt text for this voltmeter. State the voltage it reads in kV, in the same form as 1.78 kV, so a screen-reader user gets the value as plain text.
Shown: 32 kV
